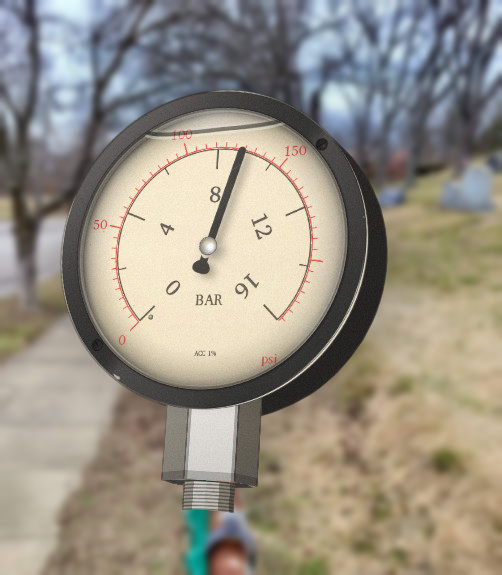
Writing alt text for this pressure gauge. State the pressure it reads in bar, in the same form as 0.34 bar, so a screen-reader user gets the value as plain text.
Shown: 9 bar
